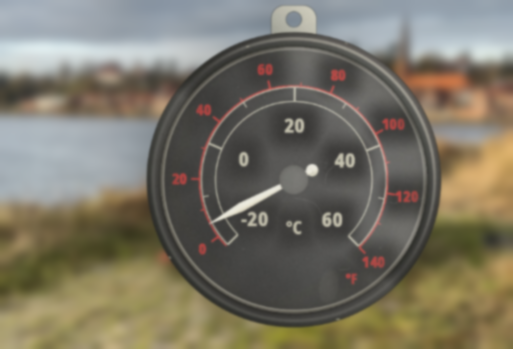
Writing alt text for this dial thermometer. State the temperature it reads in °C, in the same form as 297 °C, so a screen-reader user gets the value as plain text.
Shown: -15 °C
